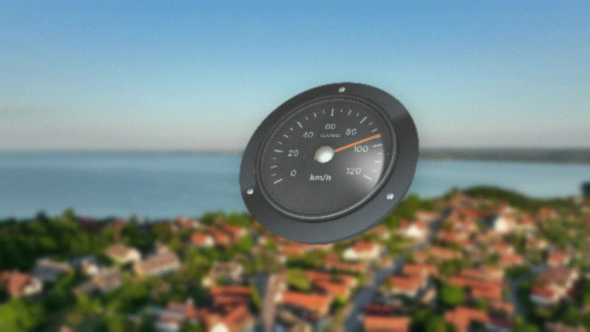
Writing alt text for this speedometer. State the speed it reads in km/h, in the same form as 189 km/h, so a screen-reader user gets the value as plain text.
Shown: 95 km/h
